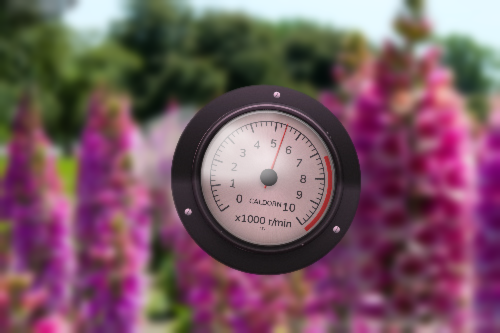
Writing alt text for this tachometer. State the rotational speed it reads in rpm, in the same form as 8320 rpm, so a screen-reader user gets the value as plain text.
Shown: 5400 rpm
